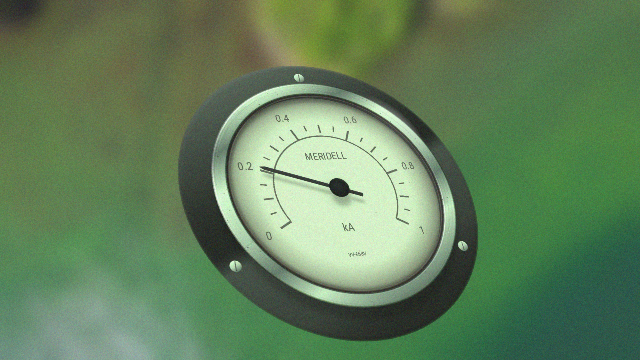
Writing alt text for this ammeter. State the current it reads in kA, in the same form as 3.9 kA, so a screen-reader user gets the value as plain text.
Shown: 0.2 kA
